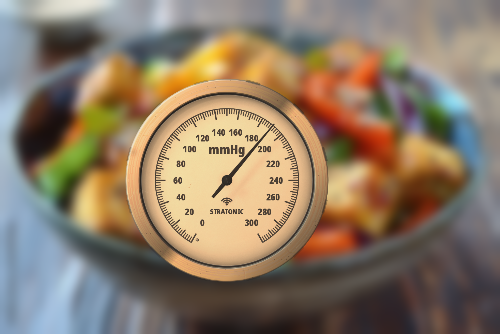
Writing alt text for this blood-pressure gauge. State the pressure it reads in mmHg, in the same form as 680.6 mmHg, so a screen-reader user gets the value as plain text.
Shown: 190 mmHg
